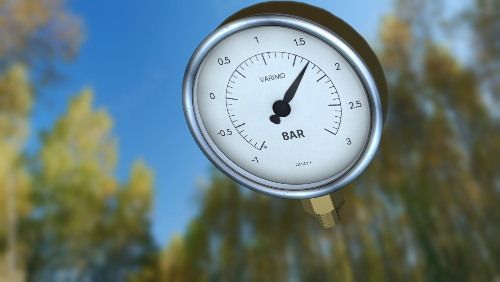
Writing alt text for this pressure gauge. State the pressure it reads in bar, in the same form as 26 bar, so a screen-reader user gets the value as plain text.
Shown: 1.7 bar
